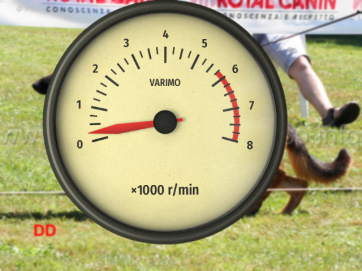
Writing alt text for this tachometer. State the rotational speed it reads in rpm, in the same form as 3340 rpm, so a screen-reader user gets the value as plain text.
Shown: 250 rpm
